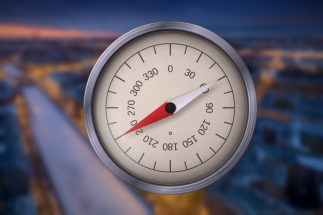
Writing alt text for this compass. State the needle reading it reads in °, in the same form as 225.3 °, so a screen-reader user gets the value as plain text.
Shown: 240 °
